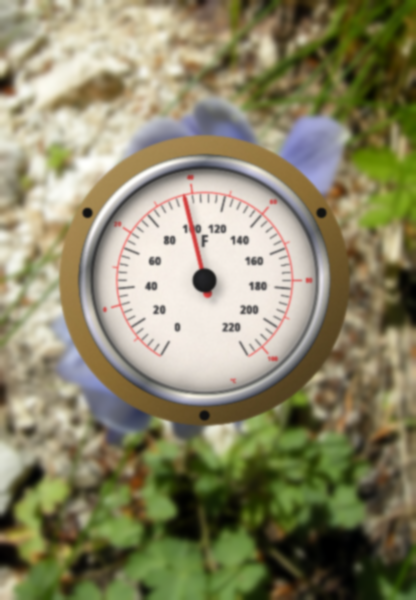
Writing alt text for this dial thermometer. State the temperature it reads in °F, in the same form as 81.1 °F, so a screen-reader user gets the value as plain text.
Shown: 100 °F
